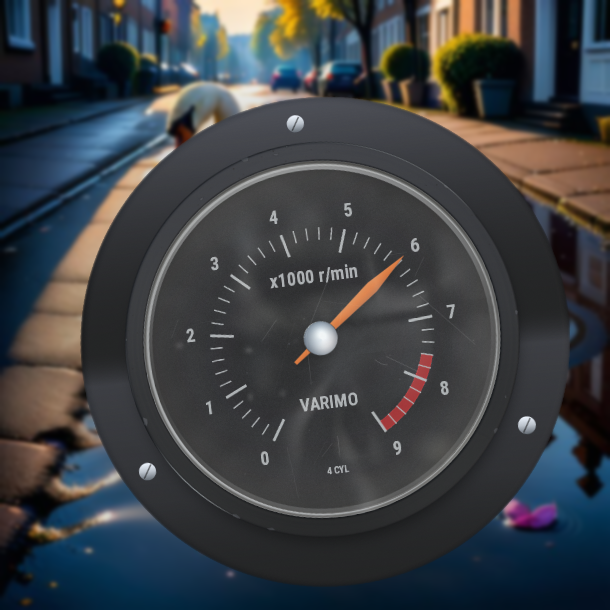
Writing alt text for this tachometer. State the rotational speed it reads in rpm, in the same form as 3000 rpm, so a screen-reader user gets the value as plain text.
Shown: 6000 rpm
